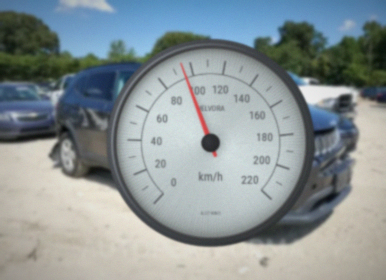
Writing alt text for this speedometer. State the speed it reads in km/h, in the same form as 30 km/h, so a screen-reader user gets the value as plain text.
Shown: 95 km/h
